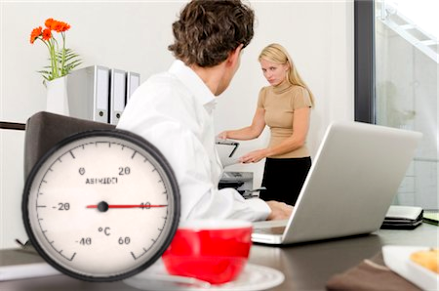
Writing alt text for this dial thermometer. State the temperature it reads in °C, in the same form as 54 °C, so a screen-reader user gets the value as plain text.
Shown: 40 °C
